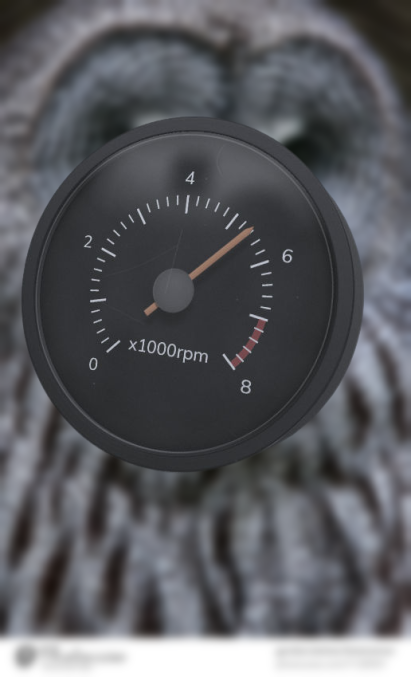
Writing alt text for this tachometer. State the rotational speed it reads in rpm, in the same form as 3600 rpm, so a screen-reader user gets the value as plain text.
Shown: 5400 rpm
